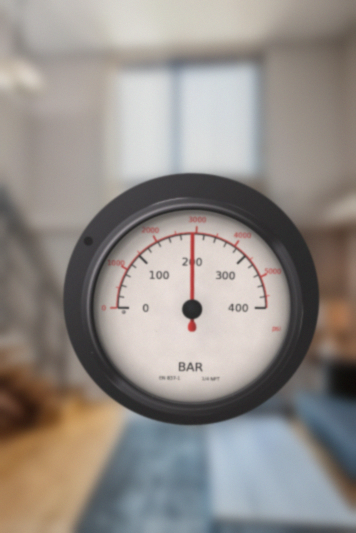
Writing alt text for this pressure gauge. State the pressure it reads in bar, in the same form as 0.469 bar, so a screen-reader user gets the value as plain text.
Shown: 200 bar
